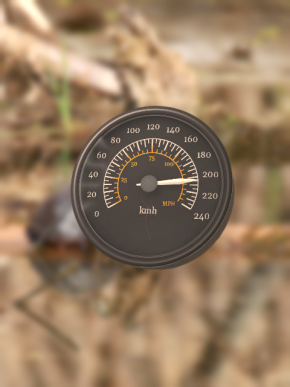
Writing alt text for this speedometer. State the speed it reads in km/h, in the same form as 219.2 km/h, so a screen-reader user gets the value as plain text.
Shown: 205 km/h
